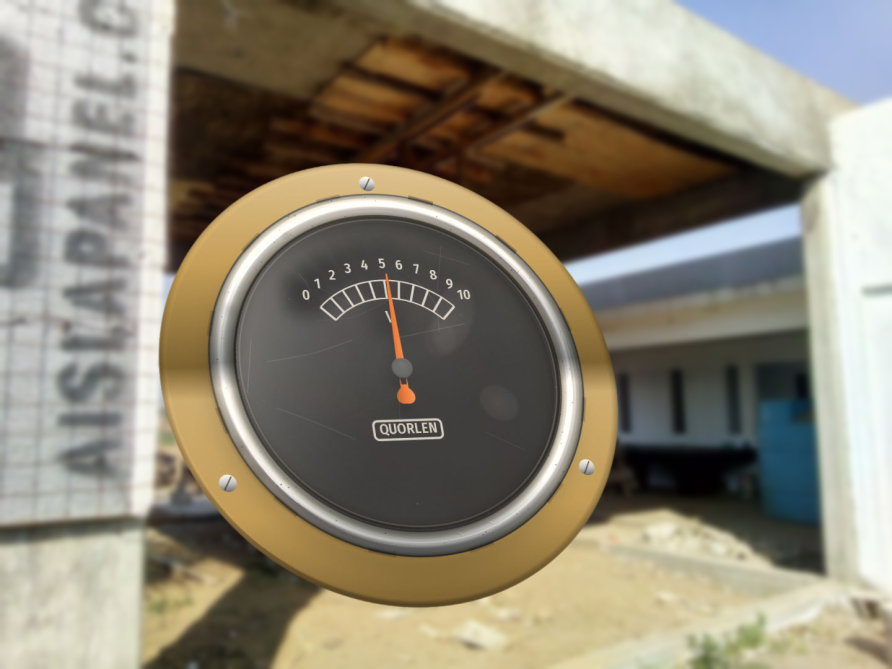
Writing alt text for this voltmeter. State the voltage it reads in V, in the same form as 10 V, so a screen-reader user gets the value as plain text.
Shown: 5 V
